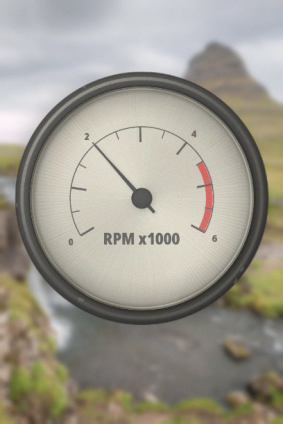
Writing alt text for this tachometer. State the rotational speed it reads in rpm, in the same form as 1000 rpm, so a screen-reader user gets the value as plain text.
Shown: 2000 rpm
